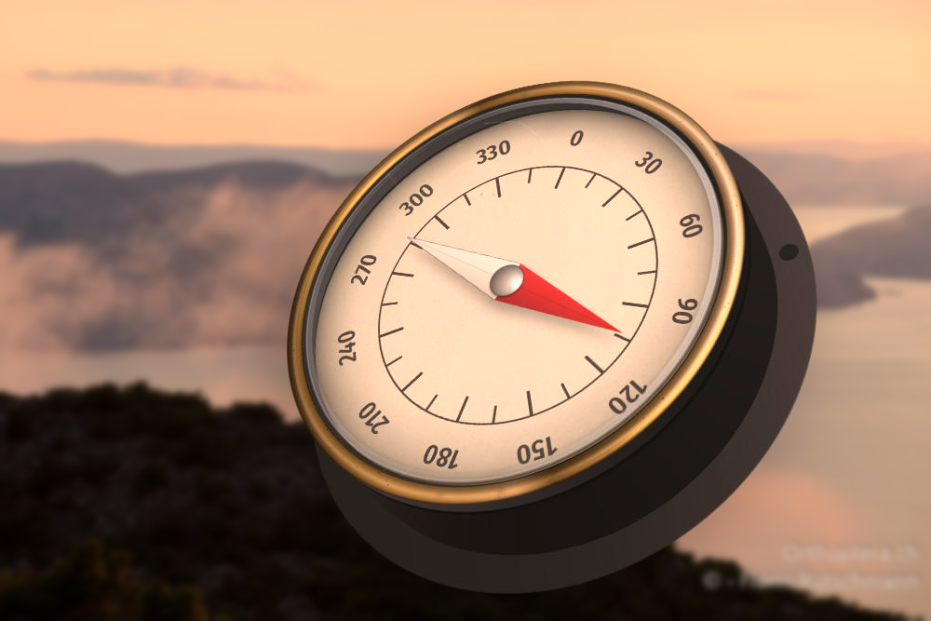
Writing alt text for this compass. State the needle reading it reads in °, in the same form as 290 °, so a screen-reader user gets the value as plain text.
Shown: 105 °
